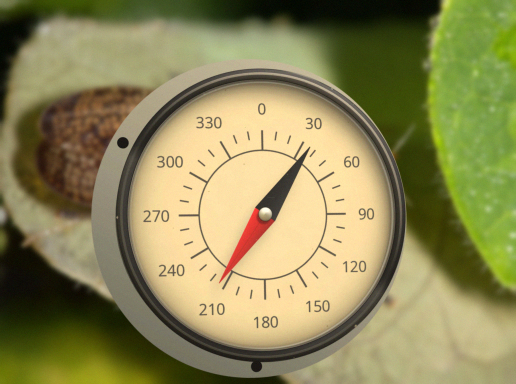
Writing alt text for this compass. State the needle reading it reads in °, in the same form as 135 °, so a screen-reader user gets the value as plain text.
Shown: 215 °
